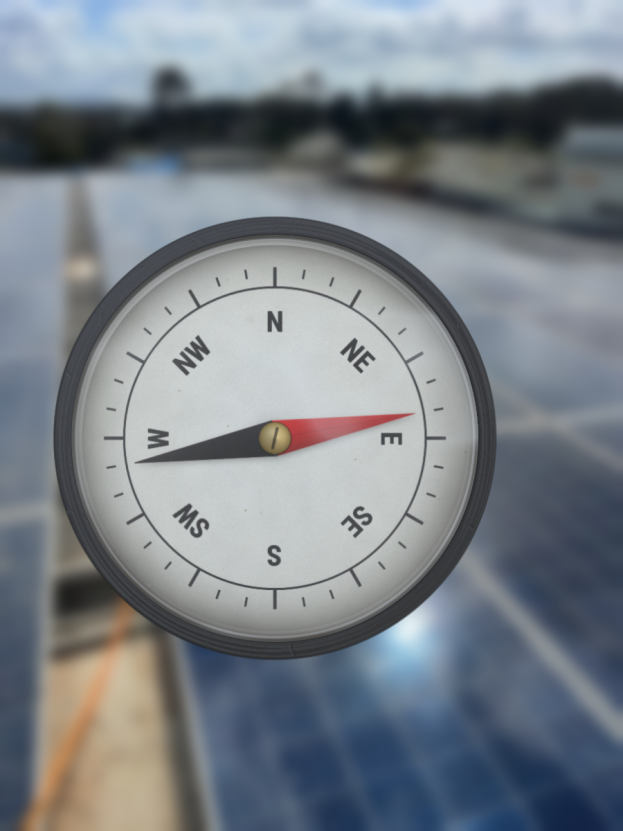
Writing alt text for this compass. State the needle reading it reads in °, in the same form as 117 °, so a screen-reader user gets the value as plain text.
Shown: 80 °
